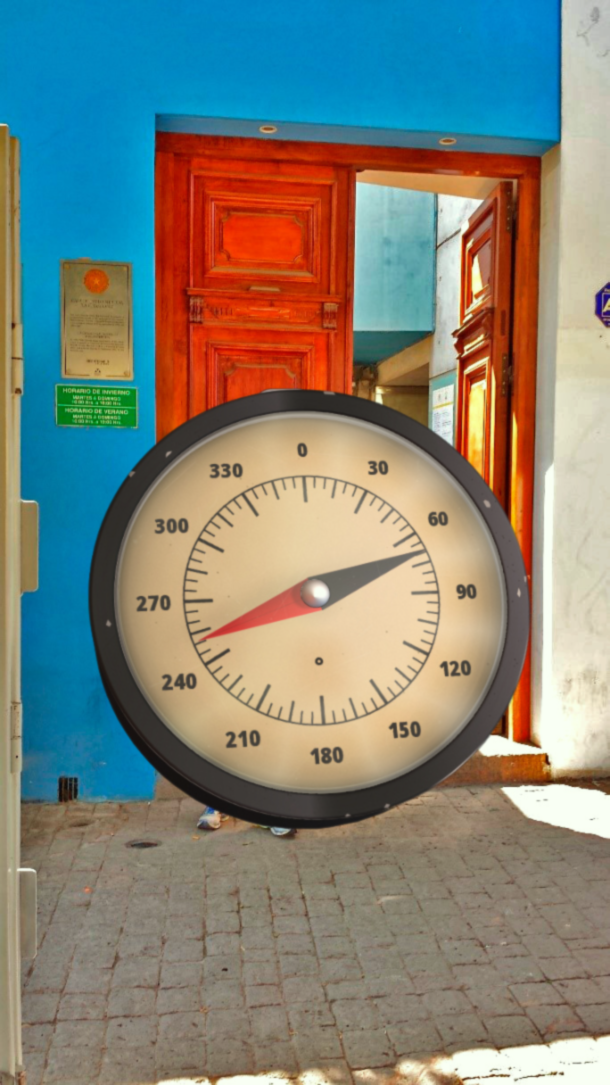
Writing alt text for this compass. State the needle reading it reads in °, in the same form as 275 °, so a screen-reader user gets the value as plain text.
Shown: 250 °
